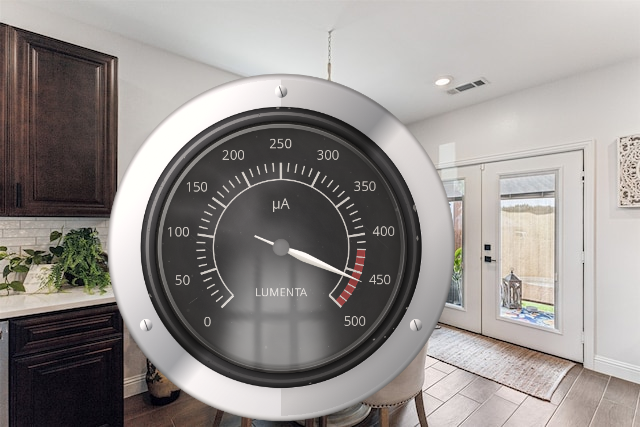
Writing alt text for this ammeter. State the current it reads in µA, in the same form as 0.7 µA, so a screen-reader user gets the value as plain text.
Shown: 460 µA
